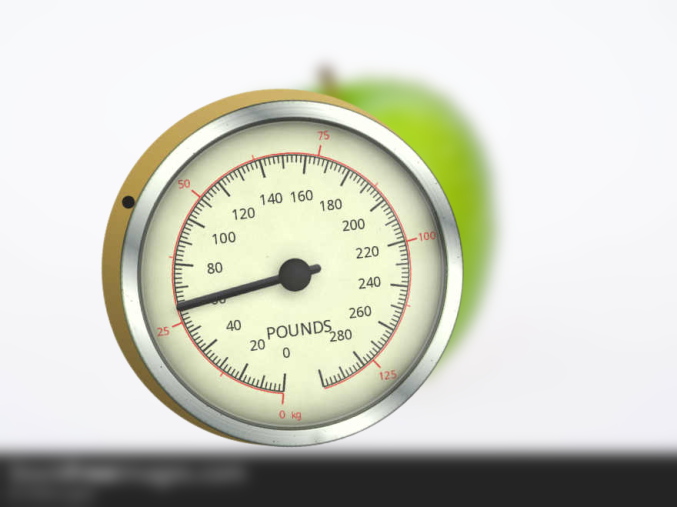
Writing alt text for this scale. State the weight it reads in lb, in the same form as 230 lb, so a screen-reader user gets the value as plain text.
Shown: 62 lb
